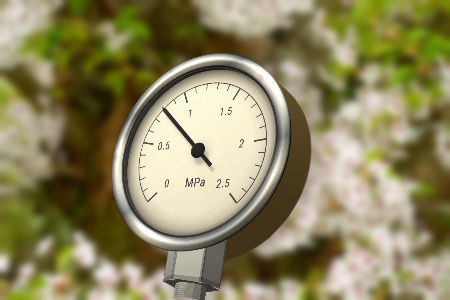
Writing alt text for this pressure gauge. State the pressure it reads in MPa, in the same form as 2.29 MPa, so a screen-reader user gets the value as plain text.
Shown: 0.8 MPa
